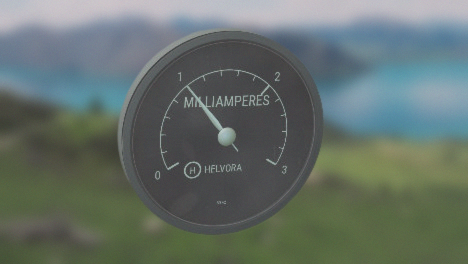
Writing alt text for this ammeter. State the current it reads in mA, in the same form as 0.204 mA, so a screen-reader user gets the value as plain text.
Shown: 1 mA
